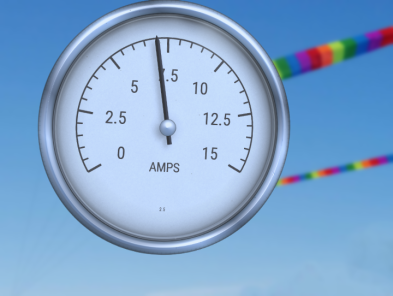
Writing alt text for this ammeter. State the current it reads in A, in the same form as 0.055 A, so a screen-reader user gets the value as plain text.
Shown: 7 A
